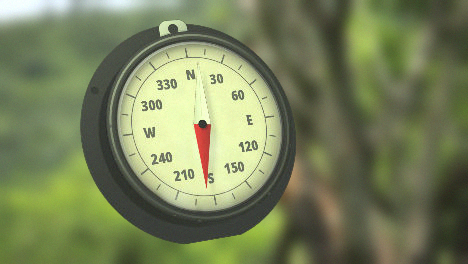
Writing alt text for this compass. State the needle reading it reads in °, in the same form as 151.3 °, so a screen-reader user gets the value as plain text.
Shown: 187.5 °
